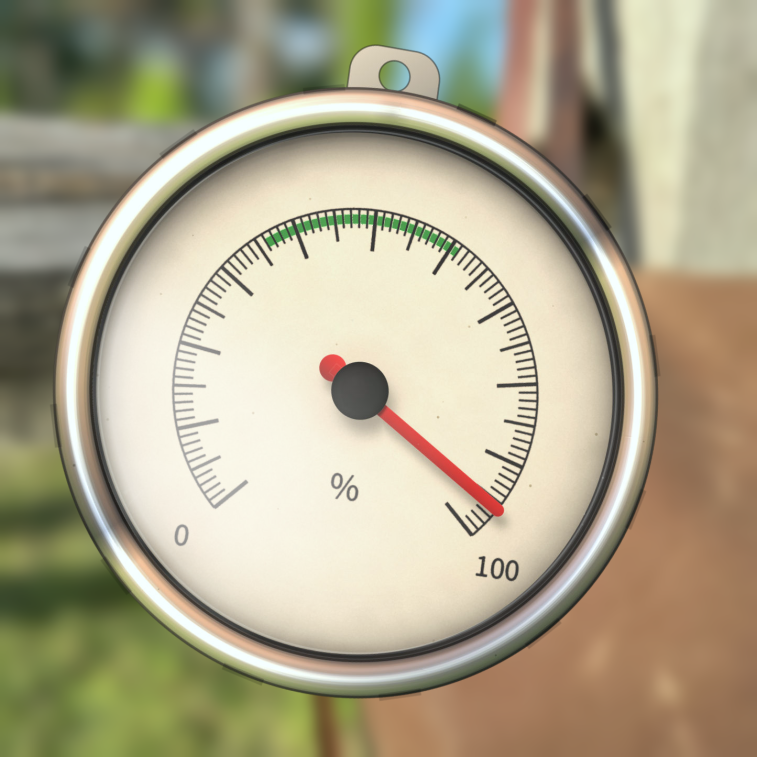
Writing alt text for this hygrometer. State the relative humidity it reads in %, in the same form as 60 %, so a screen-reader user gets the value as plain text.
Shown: 96 %
